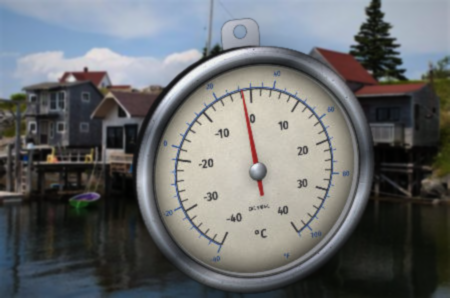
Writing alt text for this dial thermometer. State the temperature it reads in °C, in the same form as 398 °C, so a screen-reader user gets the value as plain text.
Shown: -2 °C
